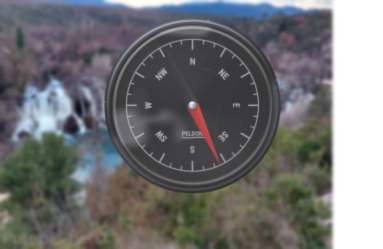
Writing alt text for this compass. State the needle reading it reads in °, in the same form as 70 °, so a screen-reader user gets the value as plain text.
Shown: 155 °
